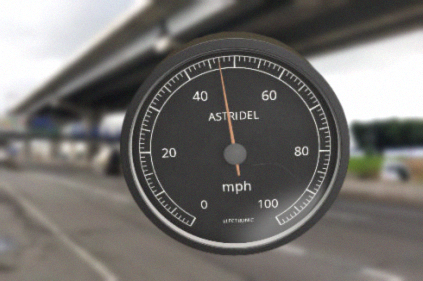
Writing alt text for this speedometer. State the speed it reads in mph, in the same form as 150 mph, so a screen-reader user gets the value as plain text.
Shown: 47 mph
